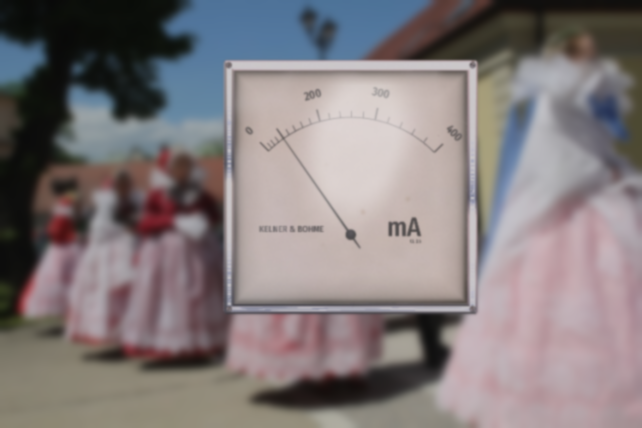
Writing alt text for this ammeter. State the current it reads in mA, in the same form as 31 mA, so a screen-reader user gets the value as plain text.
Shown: 100 mA
